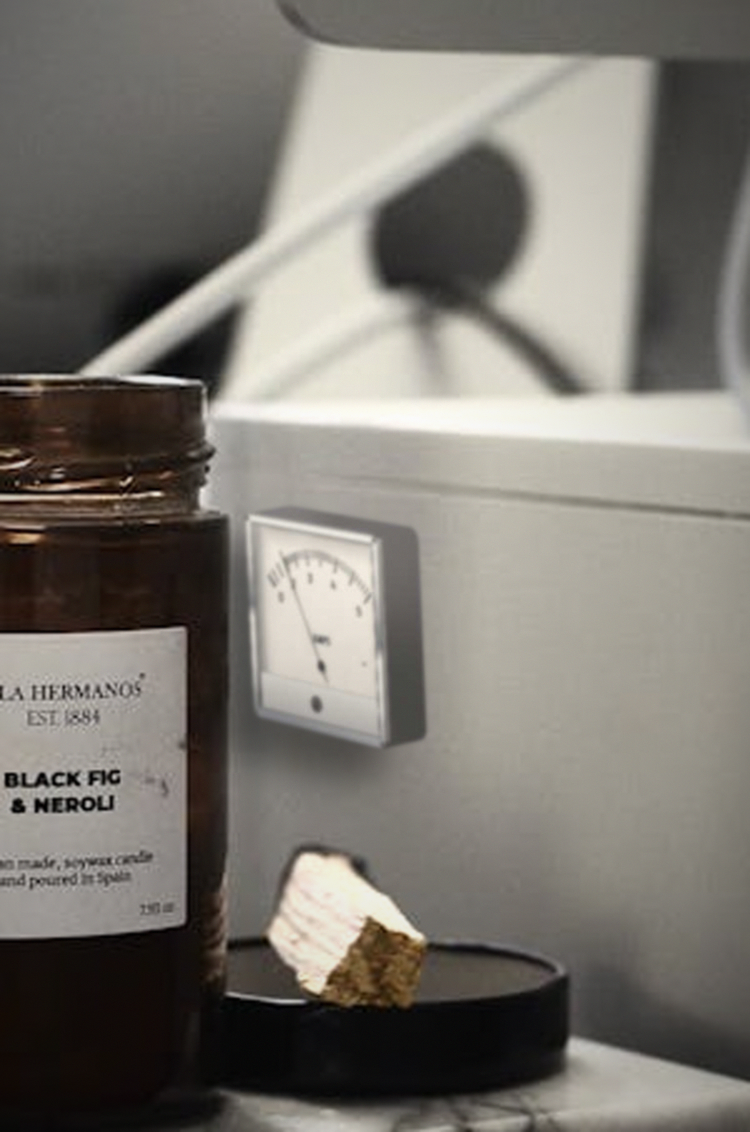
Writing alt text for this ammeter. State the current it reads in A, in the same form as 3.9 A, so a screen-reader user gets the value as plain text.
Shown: 2 A
